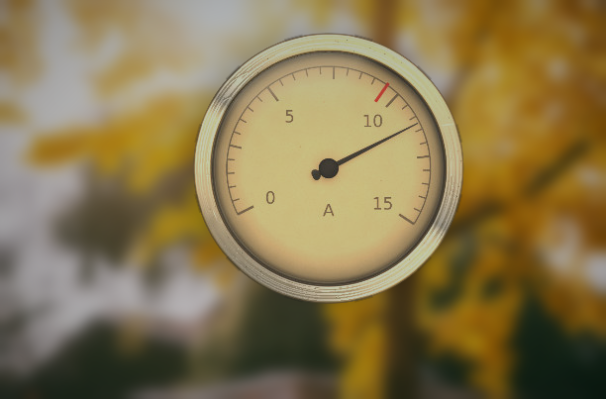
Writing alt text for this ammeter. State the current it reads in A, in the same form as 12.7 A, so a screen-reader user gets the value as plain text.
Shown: 11.25 A
